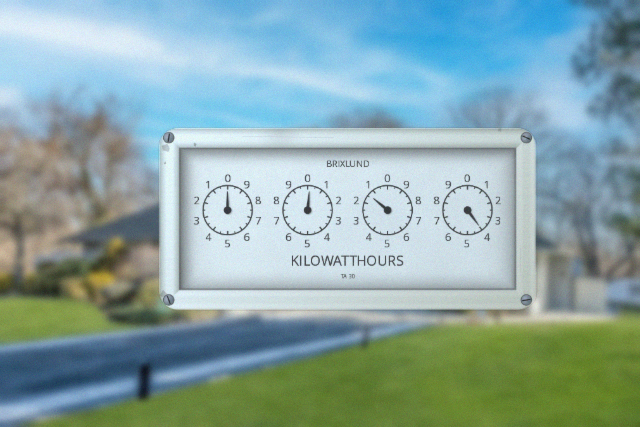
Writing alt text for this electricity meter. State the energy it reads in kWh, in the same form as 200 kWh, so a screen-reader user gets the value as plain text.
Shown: 14 kWh
